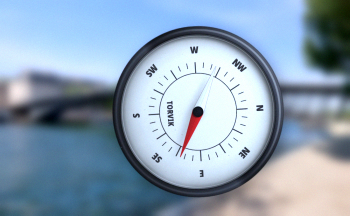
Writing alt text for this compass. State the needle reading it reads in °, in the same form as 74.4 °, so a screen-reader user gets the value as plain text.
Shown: 115 °
